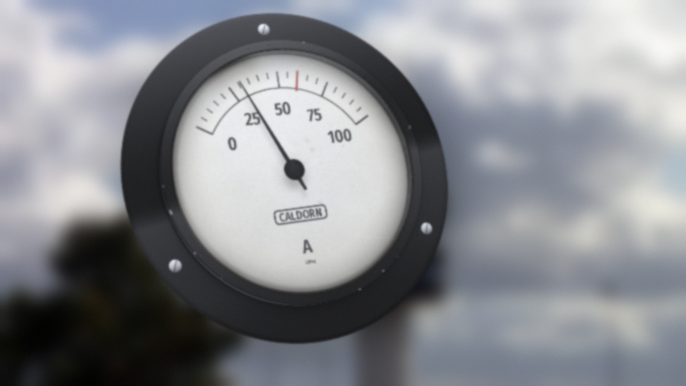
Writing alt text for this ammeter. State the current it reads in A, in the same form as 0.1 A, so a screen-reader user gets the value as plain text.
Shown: 30 A
